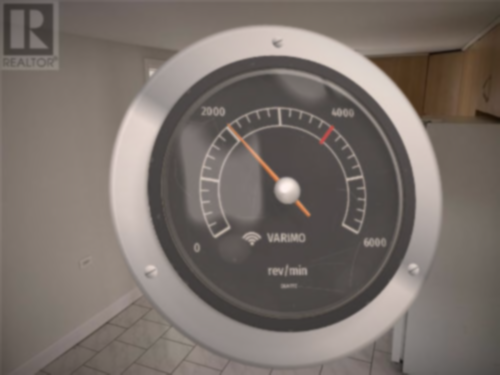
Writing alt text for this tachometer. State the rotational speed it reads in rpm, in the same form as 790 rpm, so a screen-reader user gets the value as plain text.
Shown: 2000 rpm
